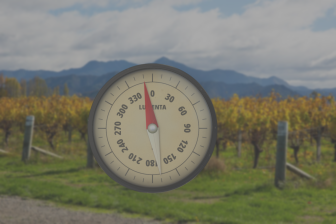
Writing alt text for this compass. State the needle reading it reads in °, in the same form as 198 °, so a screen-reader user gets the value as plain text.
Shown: 350 °
